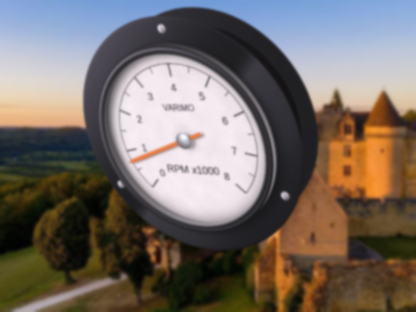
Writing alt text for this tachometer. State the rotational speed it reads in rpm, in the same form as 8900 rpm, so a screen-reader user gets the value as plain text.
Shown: 750 rpm
